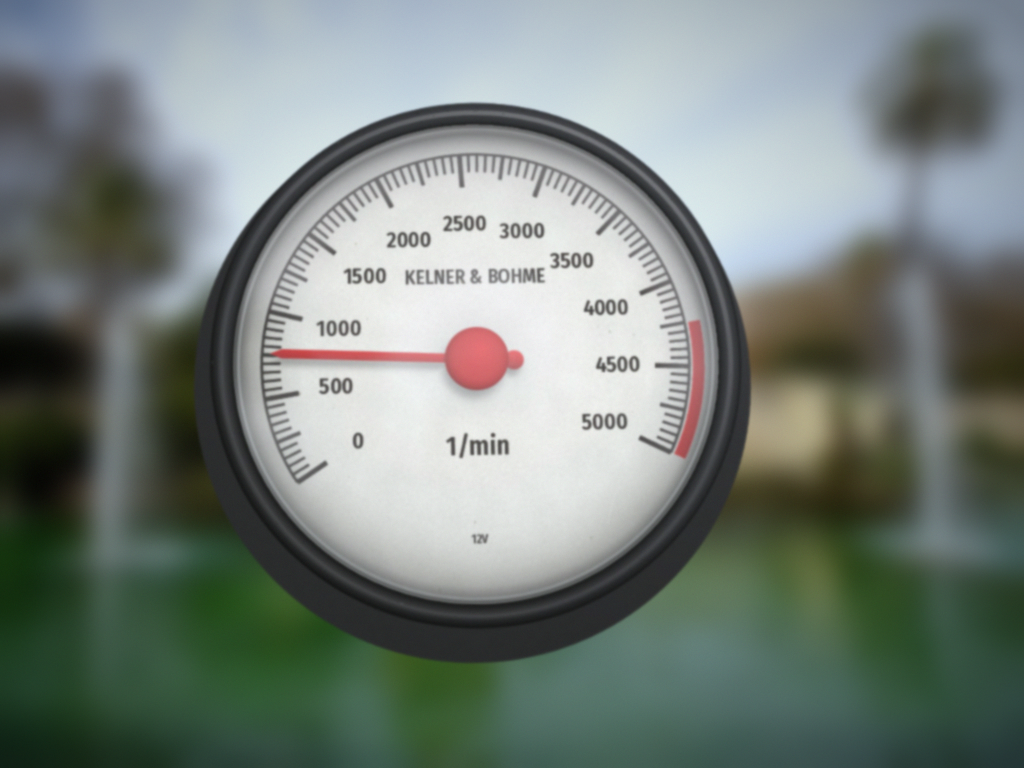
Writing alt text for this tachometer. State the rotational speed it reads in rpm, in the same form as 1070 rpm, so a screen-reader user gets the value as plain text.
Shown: 750 rpm
